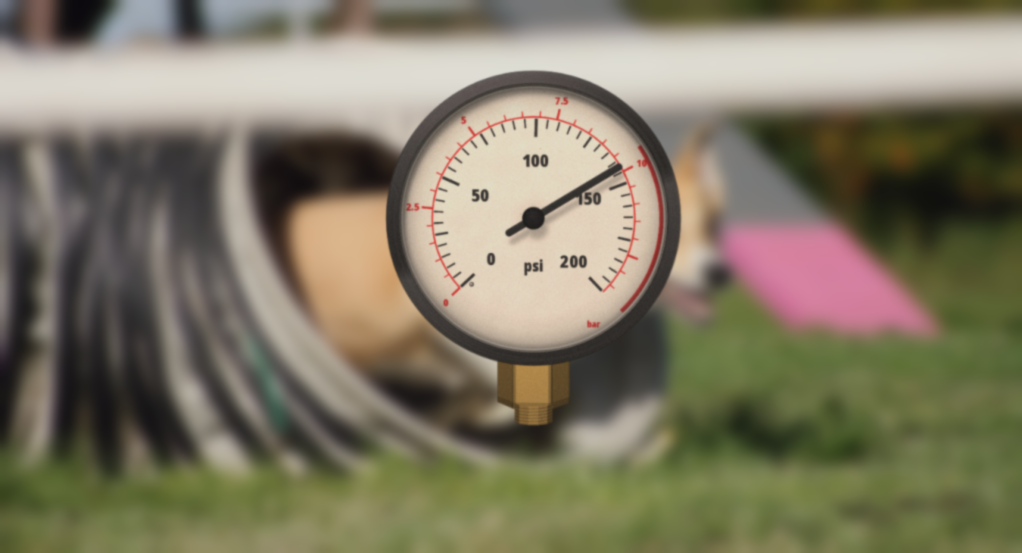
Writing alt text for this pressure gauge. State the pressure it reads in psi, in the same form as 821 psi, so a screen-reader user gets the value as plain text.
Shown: 142.5 psi
